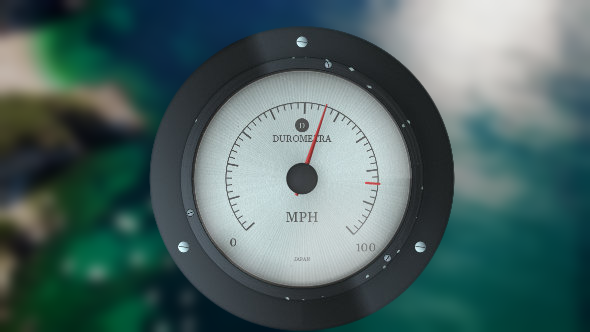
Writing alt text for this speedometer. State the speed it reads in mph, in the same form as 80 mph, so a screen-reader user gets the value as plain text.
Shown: 56 mph
